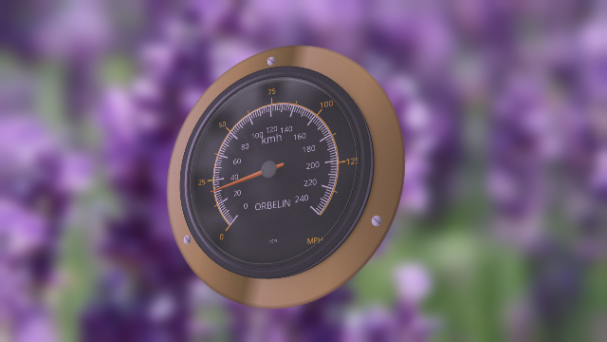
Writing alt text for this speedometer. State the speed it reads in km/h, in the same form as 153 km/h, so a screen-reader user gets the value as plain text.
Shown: 30 km/h
